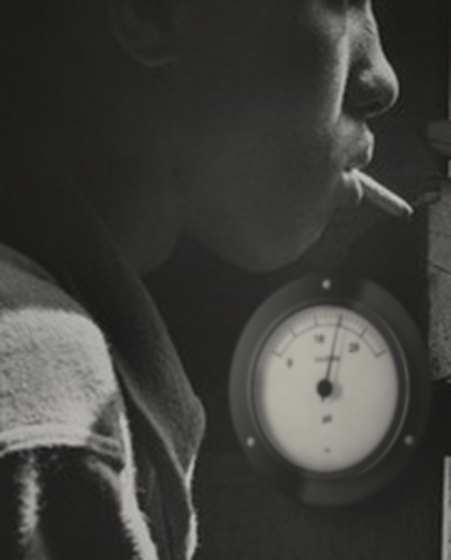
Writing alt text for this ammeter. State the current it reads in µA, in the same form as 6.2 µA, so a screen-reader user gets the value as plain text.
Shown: 15 µA
